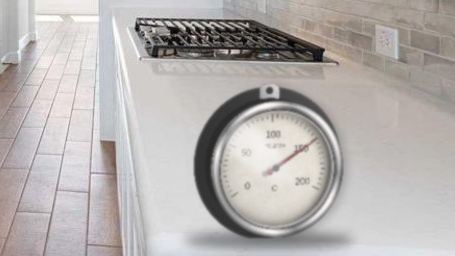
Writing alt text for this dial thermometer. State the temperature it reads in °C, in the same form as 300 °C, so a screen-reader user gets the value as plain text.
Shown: 150 °C
